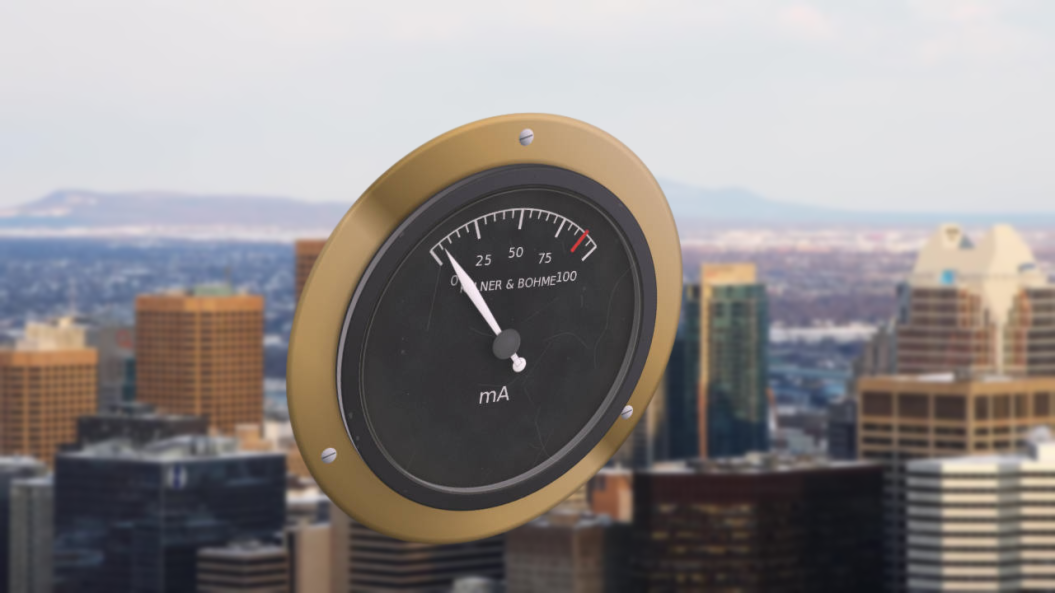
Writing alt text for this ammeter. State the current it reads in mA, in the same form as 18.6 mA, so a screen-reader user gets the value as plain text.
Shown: 5 mA
